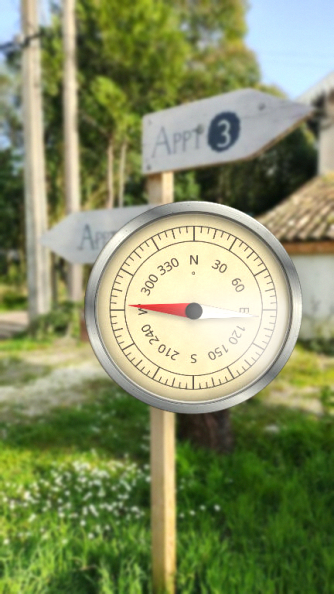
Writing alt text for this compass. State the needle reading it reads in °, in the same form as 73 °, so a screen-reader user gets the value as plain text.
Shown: 275 °
